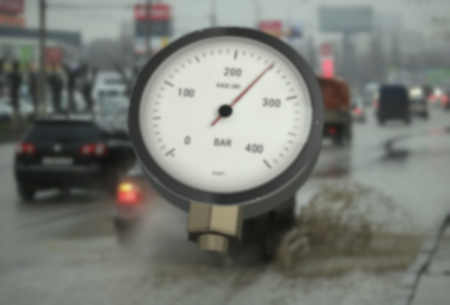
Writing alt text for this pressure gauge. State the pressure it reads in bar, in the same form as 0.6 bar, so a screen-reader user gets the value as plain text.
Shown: 250 bar
